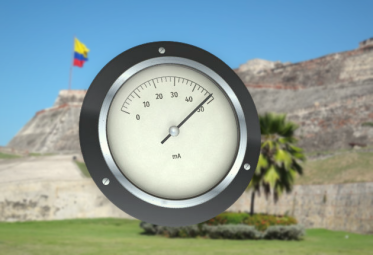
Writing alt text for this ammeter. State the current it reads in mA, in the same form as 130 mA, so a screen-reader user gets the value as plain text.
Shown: 48 mA
